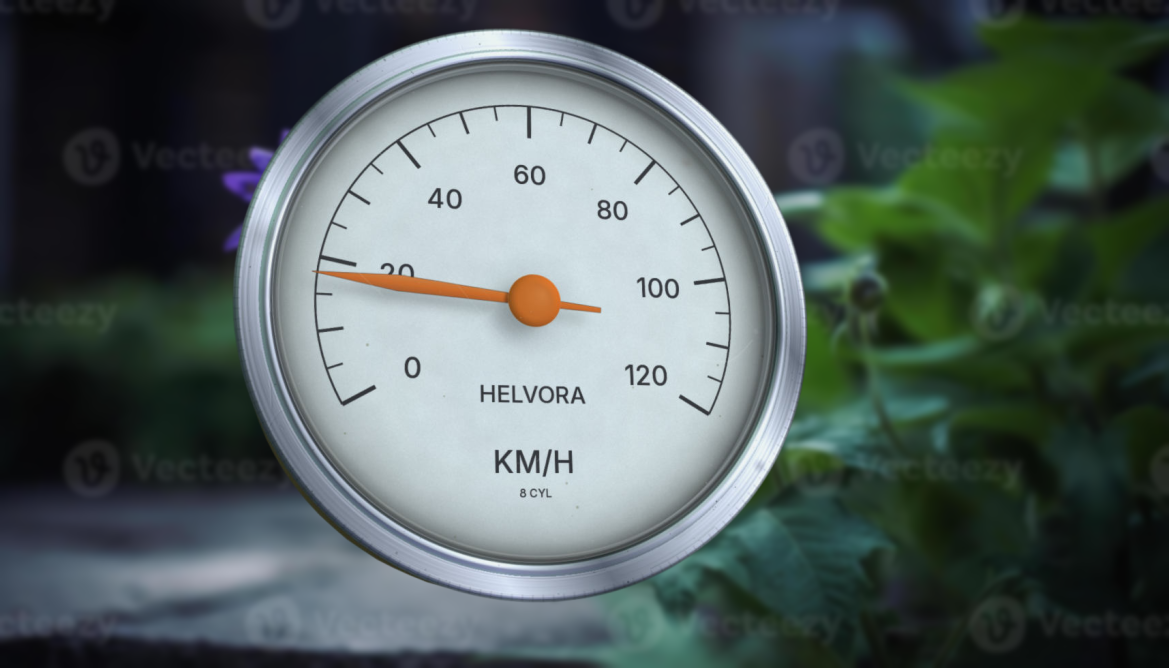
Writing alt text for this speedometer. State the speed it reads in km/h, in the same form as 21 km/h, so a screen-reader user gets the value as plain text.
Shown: 17.5 km/h
